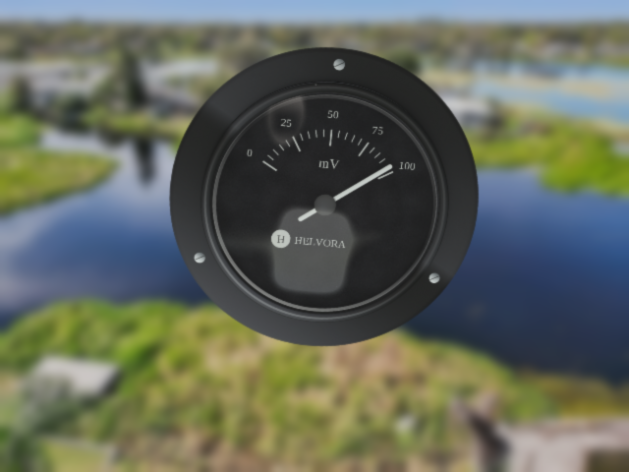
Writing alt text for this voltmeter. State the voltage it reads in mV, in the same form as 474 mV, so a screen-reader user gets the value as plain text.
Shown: 95 mV
